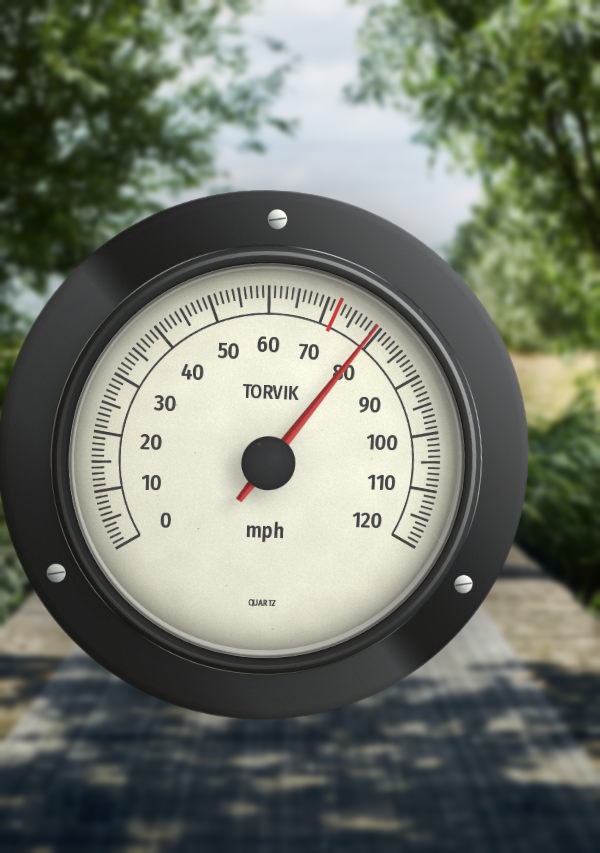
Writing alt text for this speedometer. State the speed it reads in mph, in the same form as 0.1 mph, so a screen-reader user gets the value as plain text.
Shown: 79 mph
